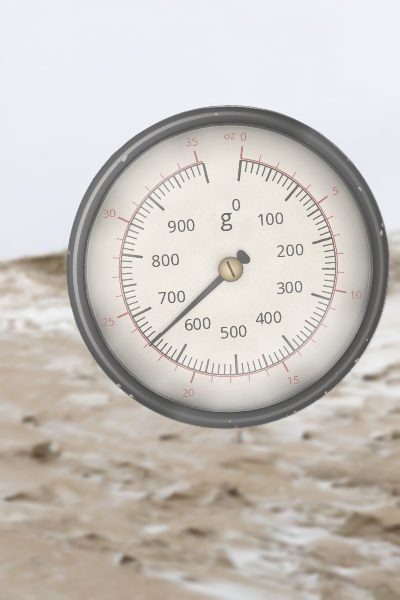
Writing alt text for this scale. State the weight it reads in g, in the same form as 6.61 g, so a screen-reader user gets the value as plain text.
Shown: 650 g
